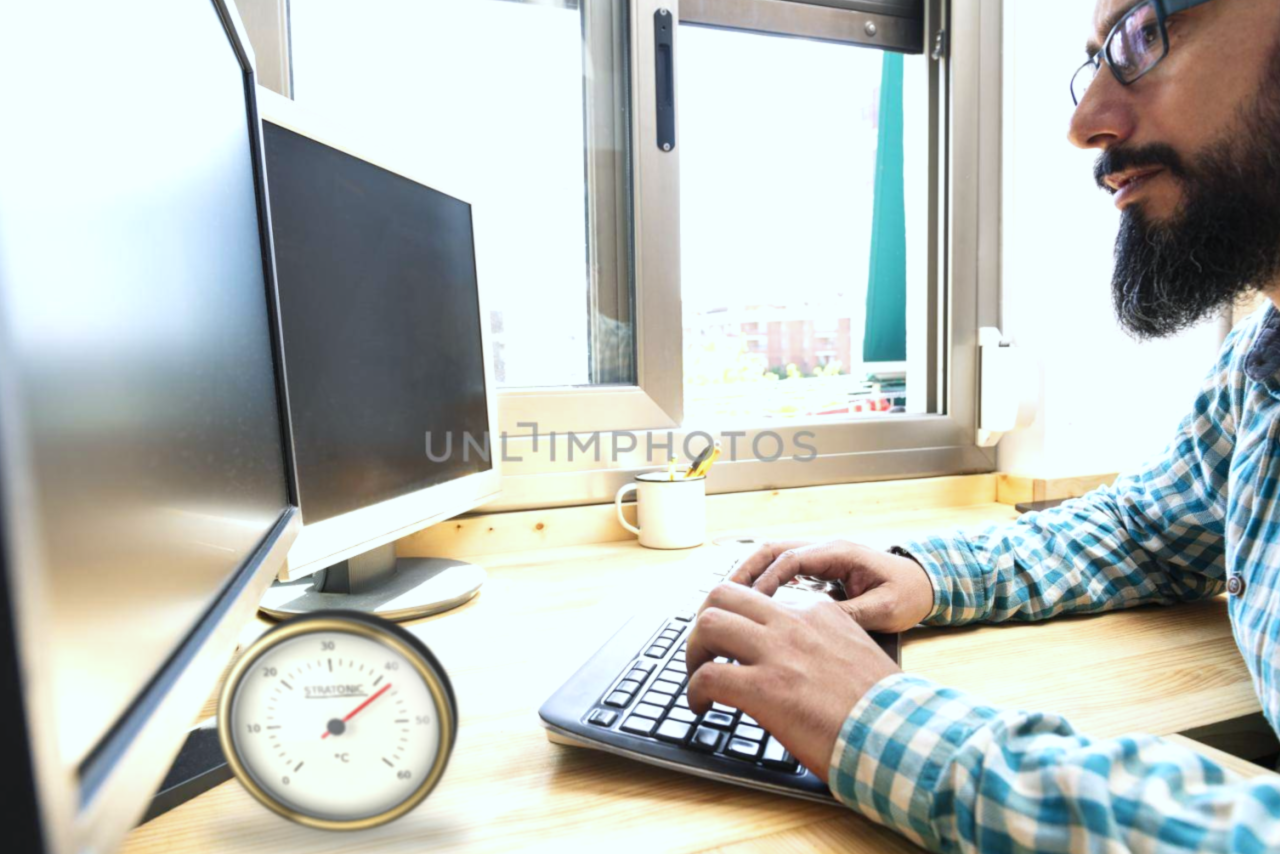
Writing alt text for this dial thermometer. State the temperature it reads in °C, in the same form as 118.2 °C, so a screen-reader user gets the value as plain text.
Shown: 42 °C
